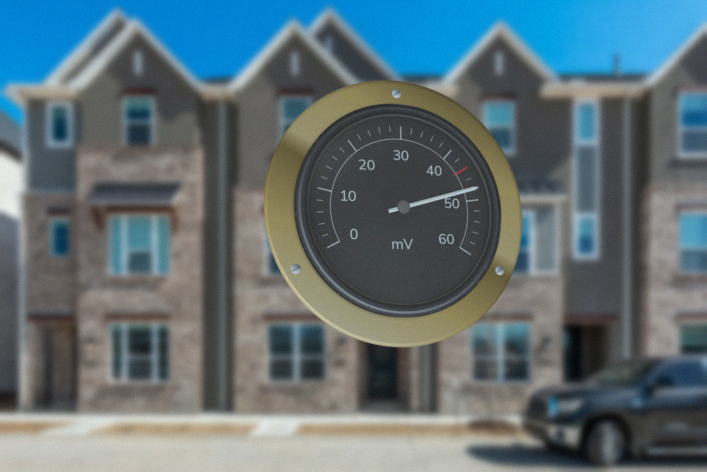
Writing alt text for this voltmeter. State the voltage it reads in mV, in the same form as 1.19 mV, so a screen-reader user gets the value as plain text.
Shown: 48 mV
